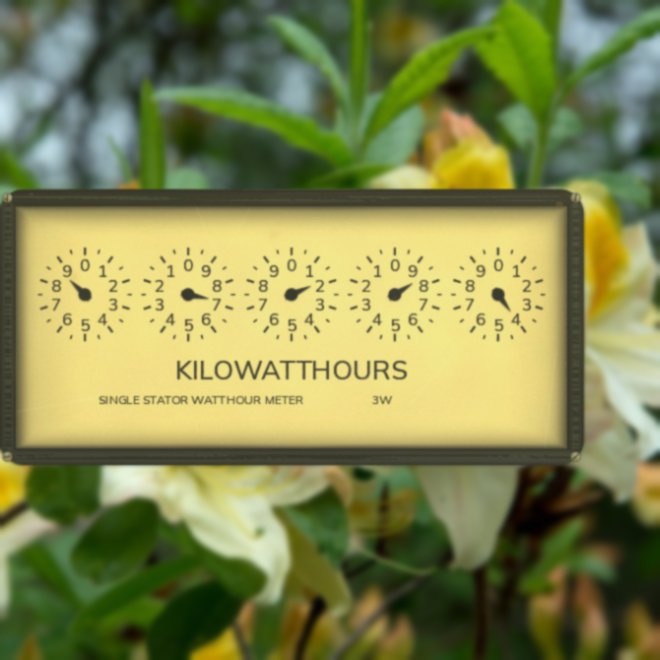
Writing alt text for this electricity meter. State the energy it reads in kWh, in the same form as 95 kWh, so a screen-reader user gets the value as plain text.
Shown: 87184 kWh
